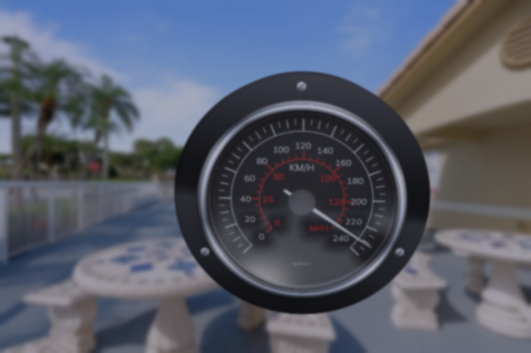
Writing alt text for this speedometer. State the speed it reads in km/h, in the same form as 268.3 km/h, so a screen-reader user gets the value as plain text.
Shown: 230 km/h
